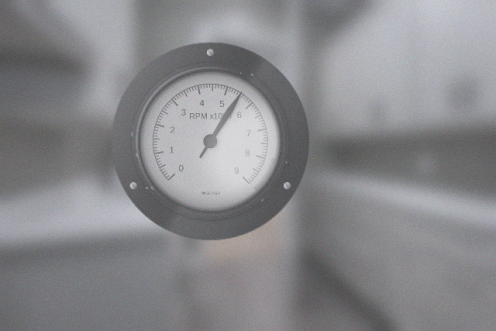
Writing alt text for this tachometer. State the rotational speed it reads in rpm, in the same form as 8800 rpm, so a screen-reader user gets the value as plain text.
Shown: 5500 rpm
